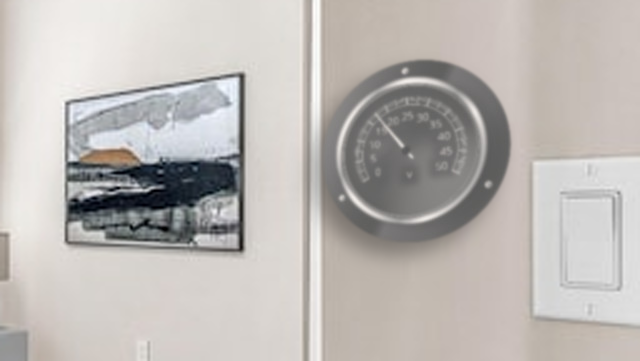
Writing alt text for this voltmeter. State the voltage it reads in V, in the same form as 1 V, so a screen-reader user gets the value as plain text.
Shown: 17.5 V
